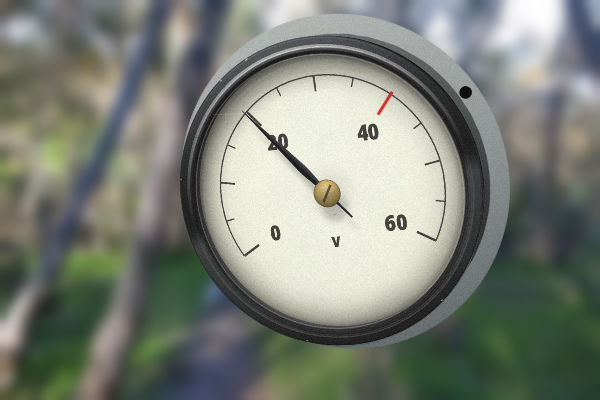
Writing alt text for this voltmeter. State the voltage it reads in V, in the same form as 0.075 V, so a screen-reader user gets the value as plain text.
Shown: 20 V
